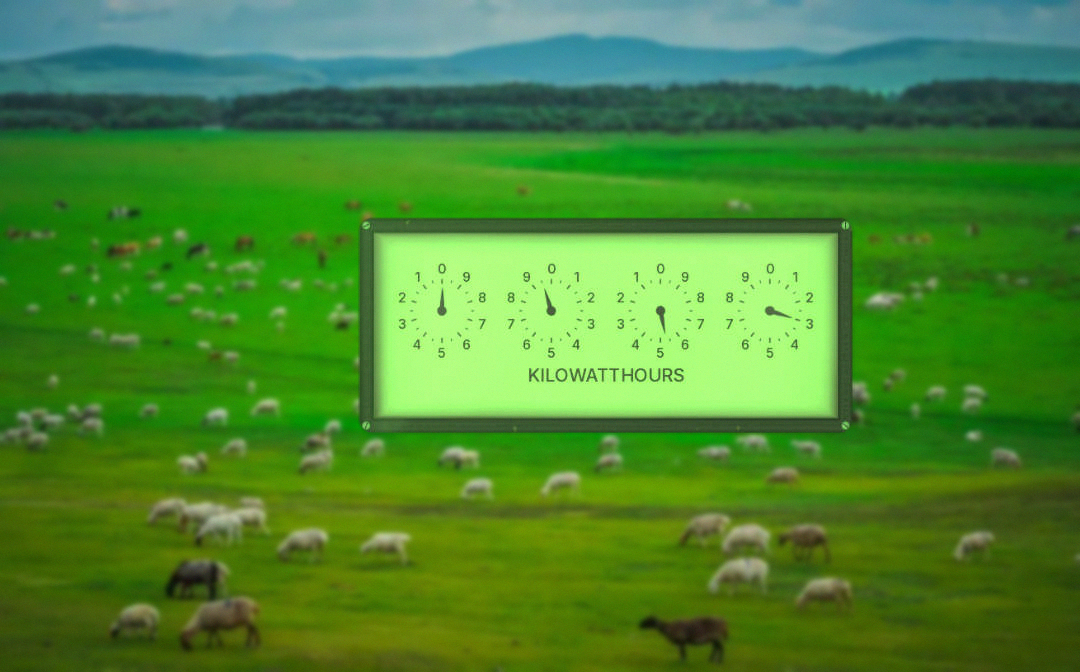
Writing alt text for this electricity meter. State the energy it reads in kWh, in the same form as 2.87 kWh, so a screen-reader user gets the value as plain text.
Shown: 9953 kWh
